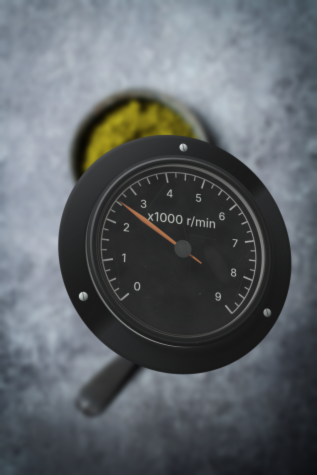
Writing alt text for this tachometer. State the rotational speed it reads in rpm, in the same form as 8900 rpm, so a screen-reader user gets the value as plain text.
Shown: 2500 rpm
